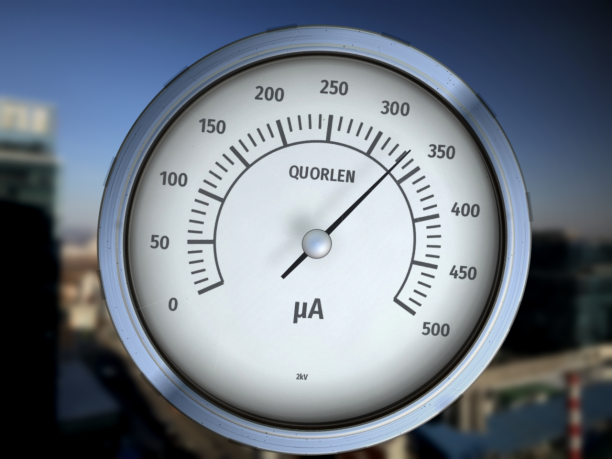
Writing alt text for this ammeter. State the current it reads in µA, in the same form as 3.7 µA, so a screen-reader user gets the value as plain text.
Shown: 330 µA
